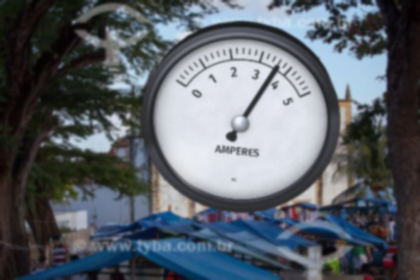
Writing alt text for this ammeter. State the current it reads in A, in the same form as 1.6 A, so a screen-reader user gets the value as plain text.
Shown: 3.6 A
